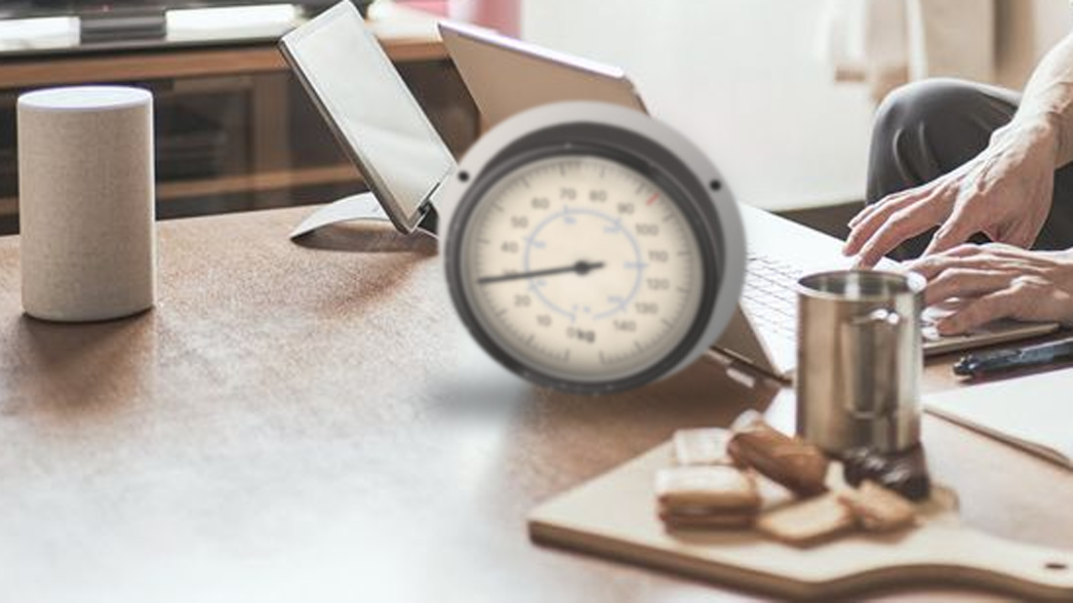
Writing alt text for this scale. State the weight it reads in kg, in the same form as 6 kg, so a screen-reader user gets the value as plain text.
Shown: 30 kg
